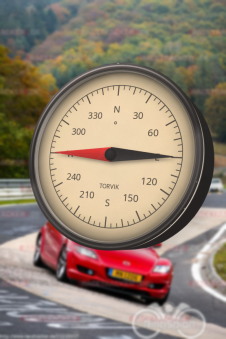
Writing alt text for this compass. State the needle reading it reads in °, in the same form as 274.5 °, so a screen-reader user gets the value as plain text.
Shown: 270 °
